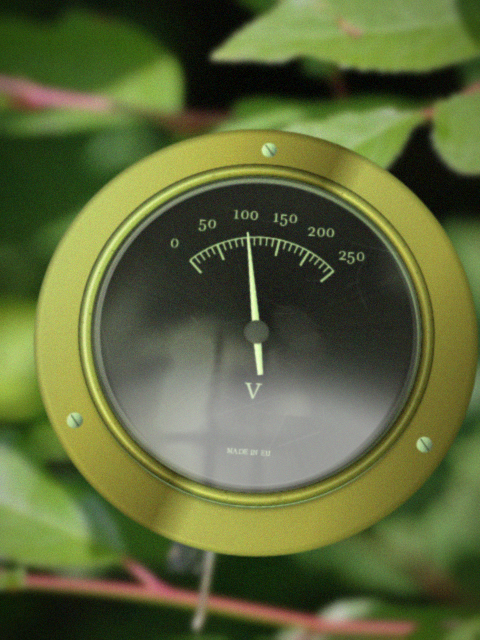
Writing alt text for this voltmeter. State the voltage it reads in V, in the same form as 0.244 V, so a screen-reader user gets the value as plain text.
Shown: 100 V
